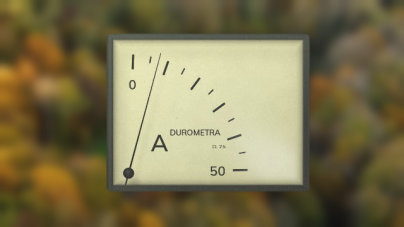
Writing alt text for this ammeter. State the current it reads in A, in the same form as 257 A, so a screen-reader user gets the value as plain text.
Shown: 7.5 A
